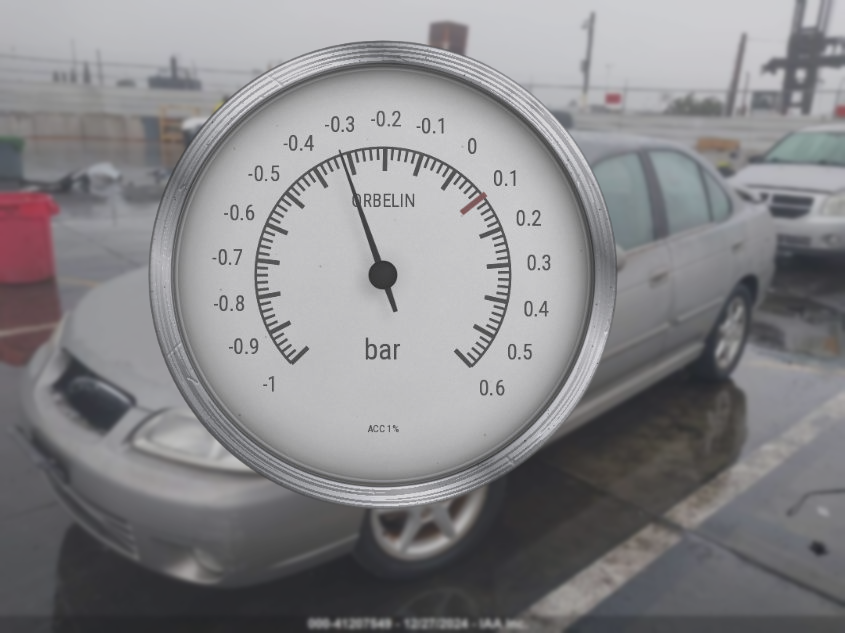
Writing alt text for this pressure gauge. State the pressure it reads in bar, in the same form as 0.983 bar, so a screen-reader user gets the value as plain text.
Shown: -0.32 bar
